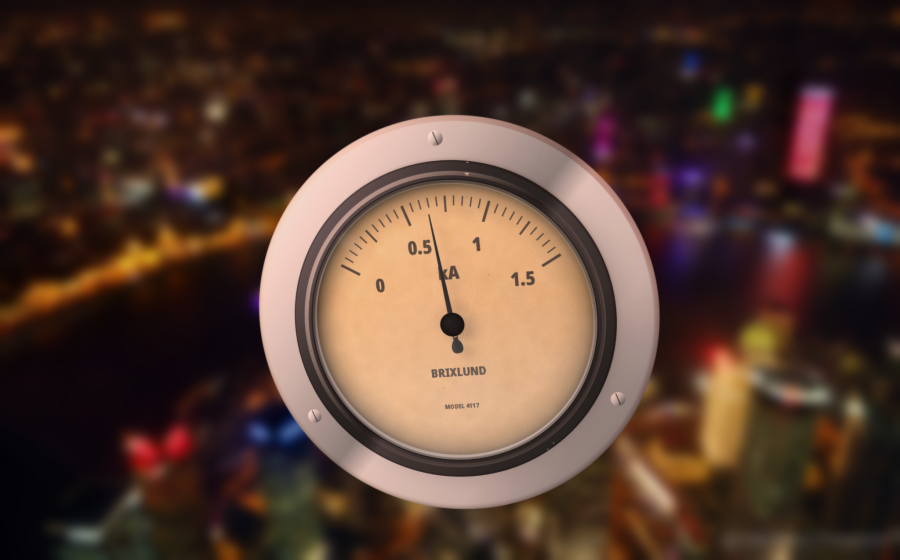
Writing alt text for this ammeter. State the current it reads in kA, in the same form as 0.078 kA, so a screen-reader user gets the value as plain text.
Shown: 0.65 kA
